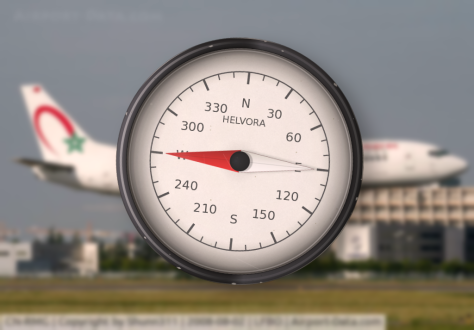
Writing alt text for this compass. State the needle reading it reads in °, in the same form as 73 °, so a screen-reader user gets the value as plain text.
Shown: 270 °
